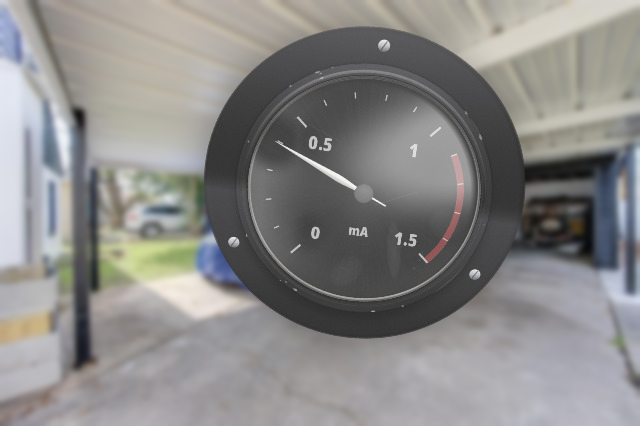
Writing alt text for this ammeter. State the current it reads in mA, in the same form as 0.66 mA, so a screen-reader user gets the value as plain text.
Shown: 0.4 mA
